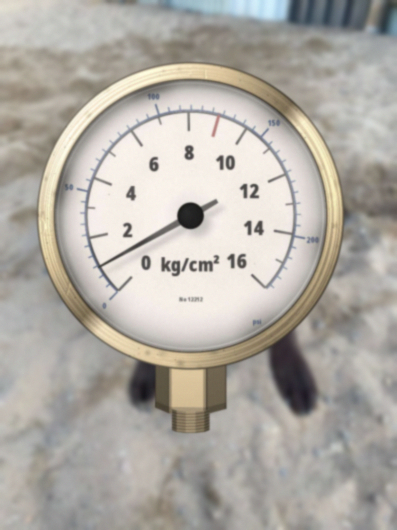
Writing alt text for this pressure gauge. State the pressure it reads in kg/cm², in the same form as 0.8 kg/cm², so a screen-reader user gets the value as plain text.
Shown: 1 kg/cm²
